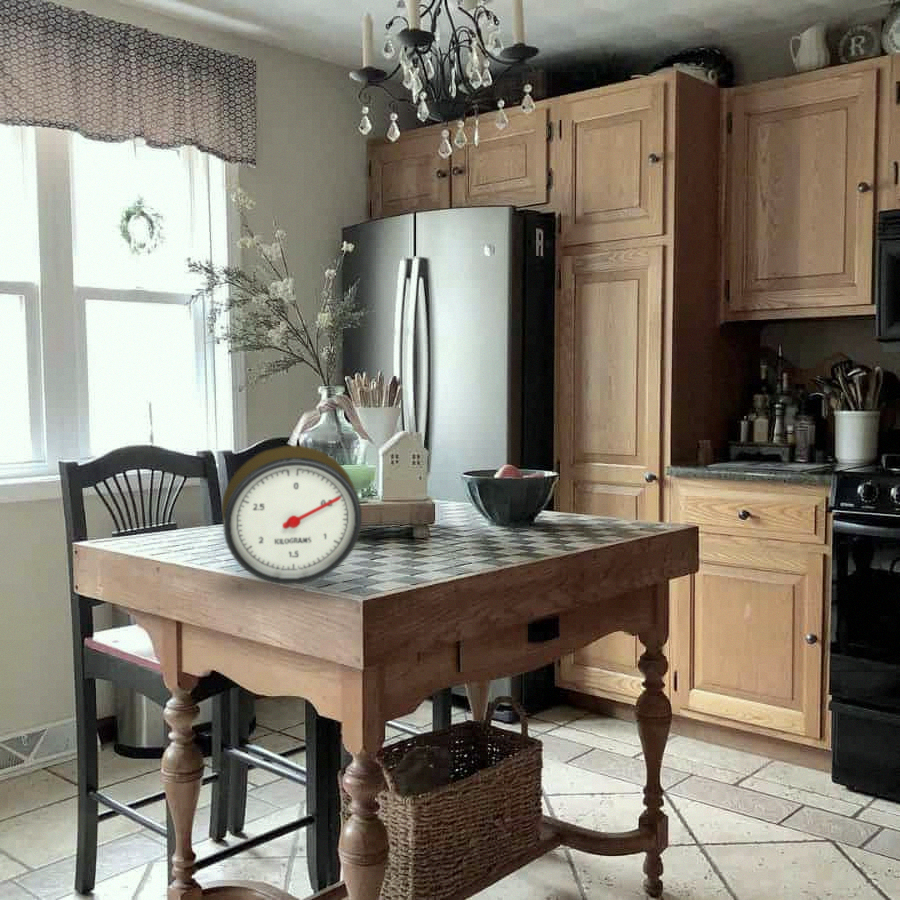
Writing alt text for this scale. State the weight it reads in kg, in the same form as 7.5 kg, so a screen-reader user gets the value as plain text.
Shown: 0.5 kg
